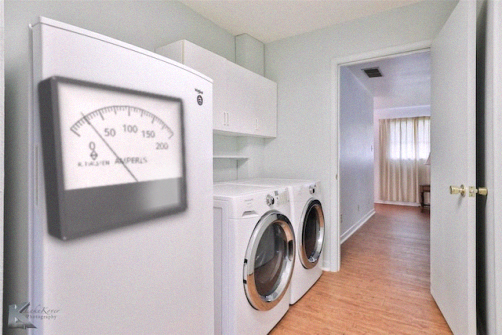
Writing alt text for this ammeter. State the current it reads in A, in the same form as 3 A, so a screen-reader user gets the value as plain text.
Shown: 25 A
